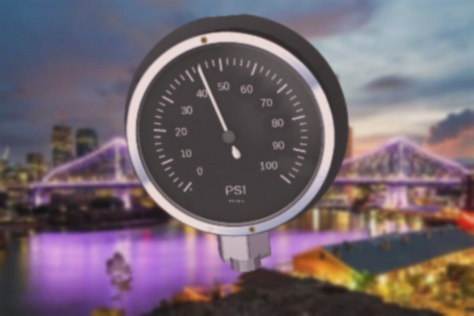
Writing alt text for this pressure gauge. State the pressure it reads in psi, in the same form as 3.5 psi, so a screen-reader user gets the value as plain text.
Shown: 44 psi
